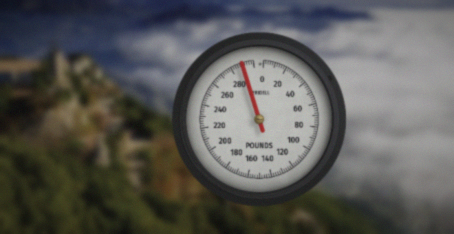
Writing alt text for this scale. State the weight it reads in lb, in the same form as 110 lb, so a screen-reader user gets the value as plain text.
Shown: 290 lb
